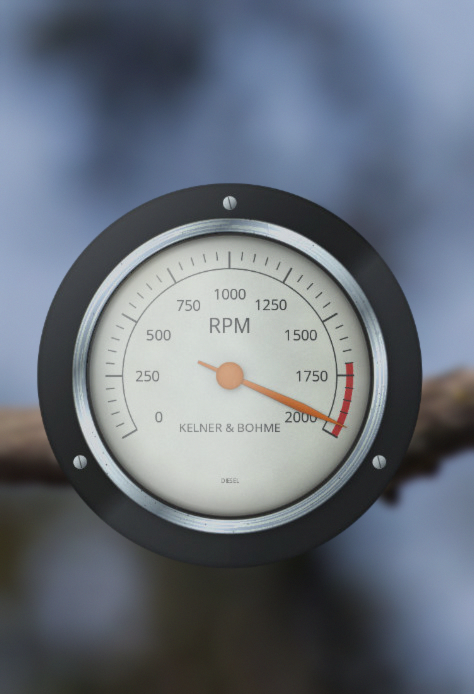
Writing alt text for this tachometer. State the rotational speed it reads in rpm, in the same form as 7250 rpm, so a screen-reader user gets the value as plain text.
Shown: 1950 rpm
